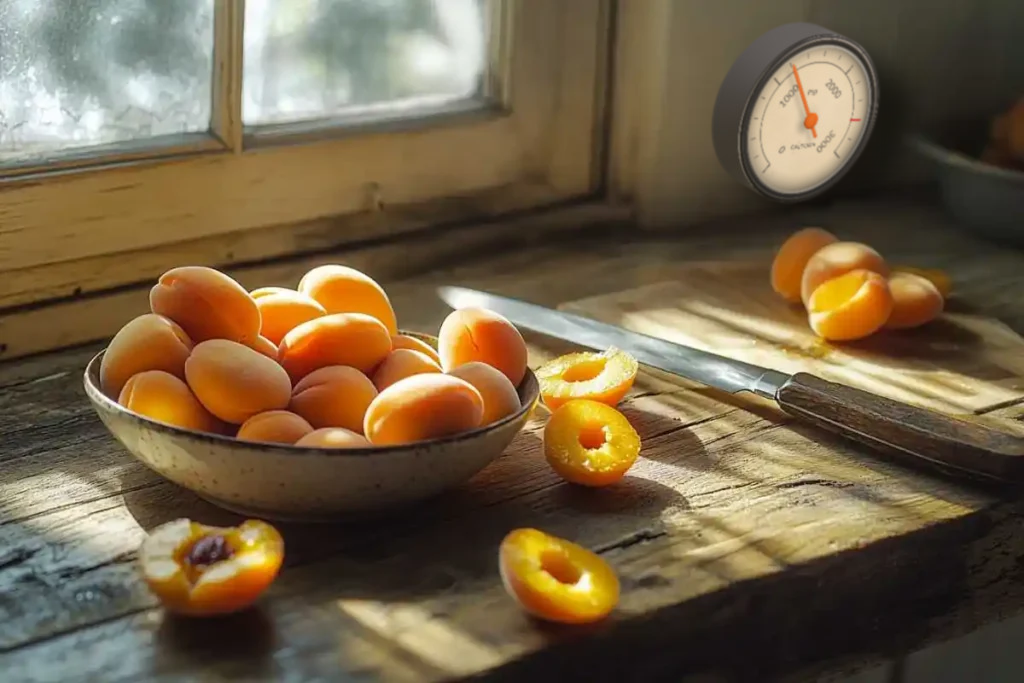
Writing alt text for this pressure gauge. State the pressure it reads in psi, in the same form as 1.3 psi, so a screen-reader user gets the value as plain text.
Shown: 1200 psi
